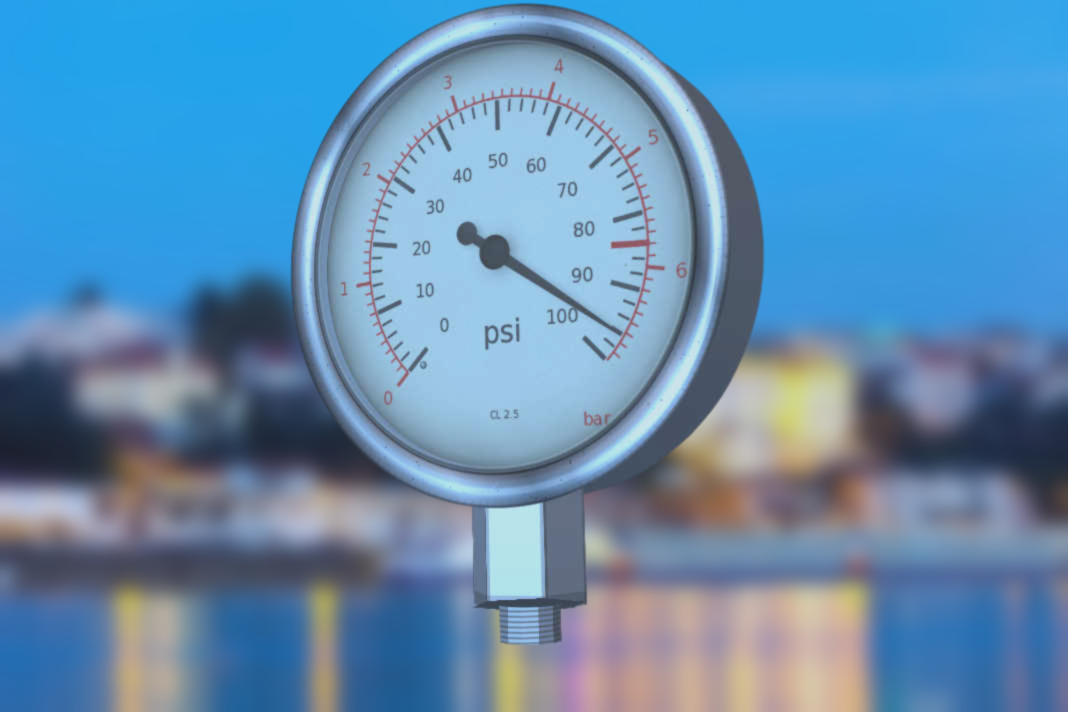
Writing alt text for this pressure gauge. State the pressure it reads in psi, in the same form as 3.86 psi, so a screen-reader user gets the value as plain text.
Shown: 96 psi
